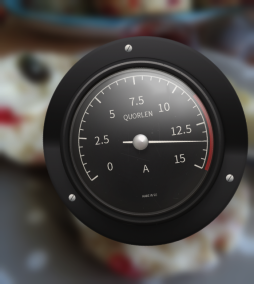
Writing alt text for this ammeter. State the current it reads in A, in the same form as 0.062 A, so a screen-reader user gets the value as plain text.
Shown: 13.5 A
